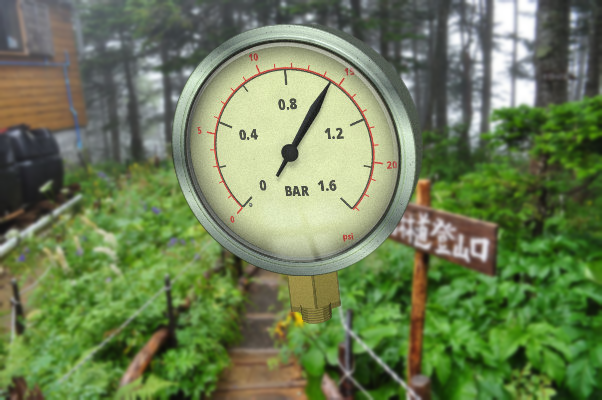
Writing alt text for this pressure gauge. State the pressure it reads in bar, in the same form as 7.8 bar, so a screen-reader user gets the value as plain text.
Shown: 1 bar
